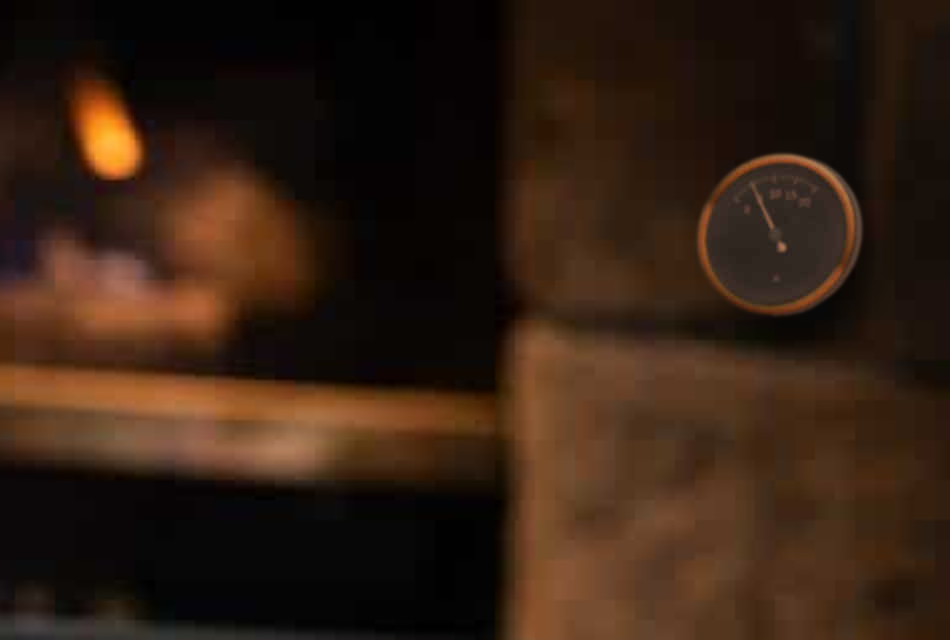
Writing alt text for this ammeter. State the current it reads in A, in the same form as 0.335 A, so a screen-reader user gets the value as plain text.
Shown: 5 A
